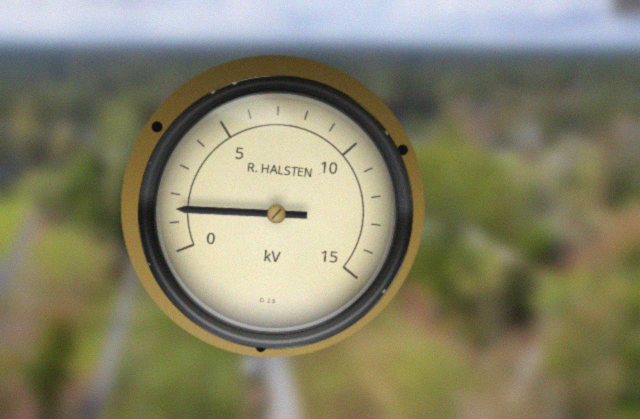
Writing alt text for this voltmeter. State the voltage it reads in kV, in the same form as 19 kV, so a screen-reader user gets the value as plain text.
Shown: 1.5 kV
